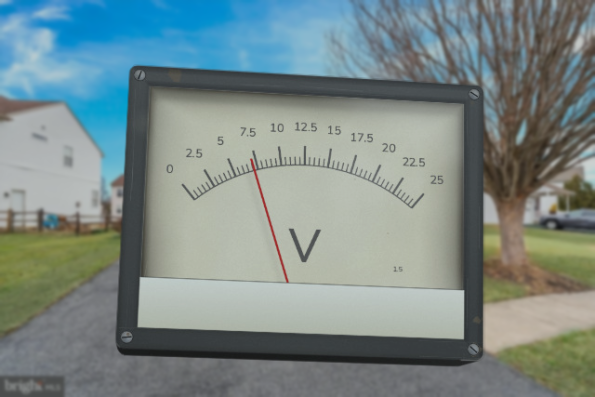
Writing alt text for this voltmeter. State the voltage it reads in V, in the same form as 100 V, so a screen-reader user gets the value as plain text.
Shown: 7 V
